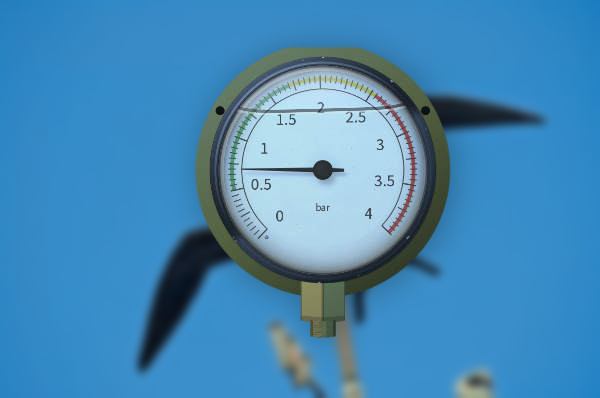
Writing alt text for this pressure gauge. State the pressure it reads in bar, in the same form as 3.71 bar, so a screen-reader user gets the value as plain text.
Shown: 0.7 bar
